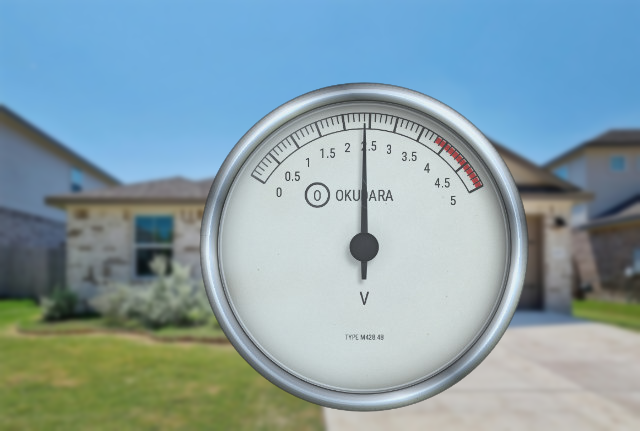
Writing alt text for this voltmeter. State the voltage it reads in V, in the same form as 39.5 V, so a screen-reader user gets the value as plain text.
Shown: 2.4 V
